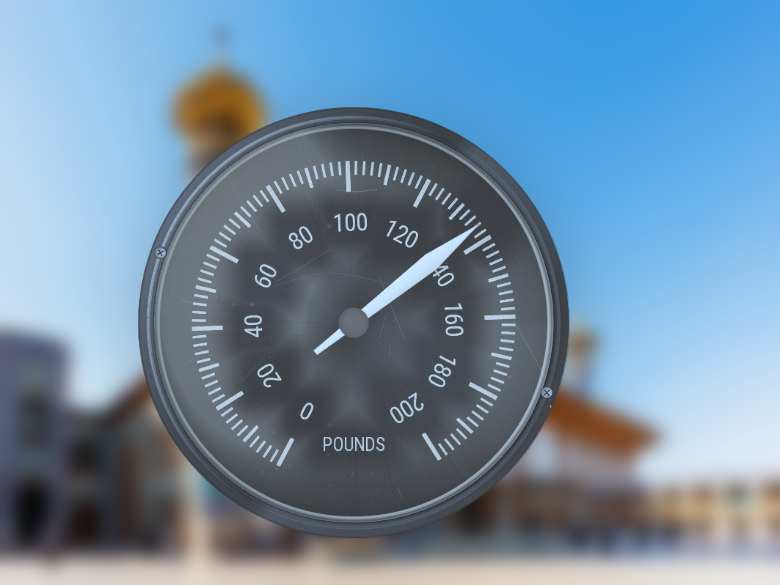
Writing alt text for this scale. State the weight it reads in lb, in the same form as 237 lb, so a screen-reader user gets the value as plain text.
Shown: 136 lb
